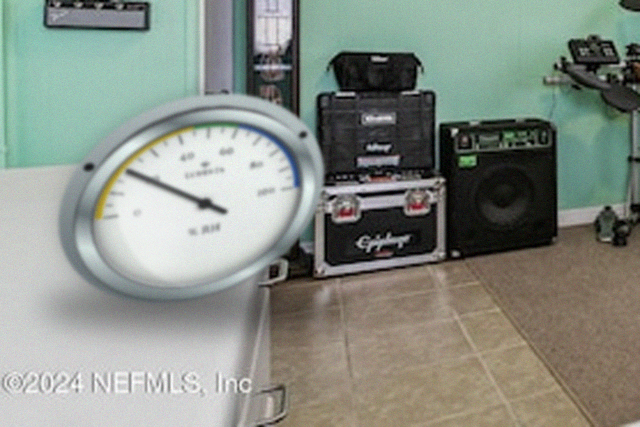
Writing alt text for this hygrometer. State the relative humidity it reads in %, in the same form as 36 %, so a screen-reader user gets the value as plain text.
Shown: 20 %
